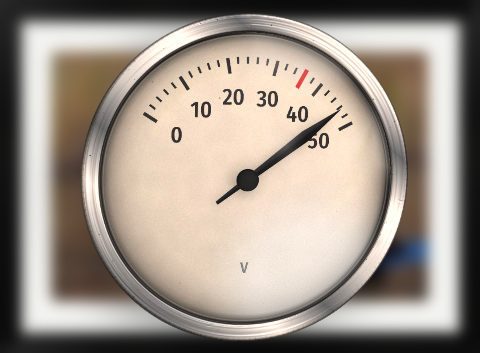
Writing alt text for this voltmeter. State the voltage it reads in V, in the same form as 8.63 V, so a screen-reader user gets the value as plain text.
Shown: 46 V
